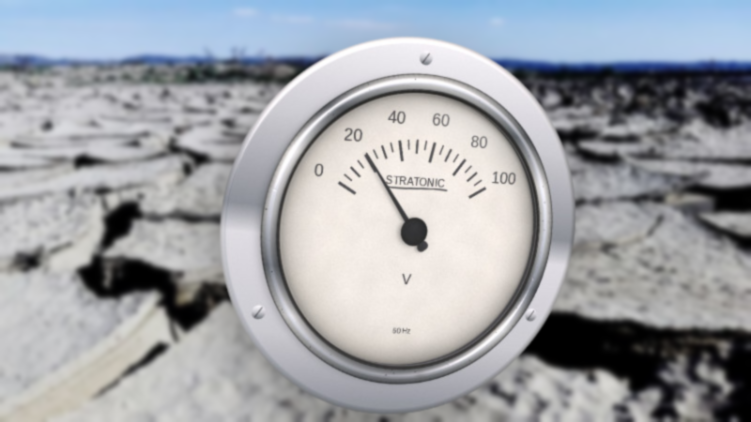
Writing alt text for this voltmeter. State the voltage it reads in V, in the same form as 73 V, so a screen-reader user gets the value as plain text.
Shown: 20 V
